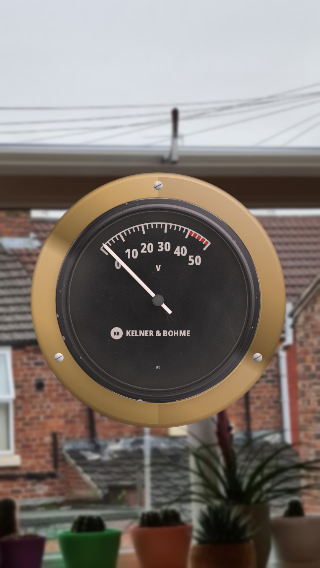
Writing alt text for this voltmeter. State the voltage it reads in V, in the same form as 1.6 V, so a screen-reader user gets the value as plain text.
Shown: 2 V
